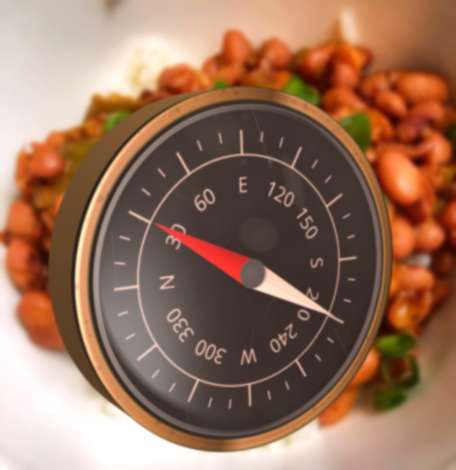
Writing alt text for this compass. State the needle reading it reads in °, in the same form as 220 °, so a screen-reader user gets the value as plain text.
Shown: 30 °
